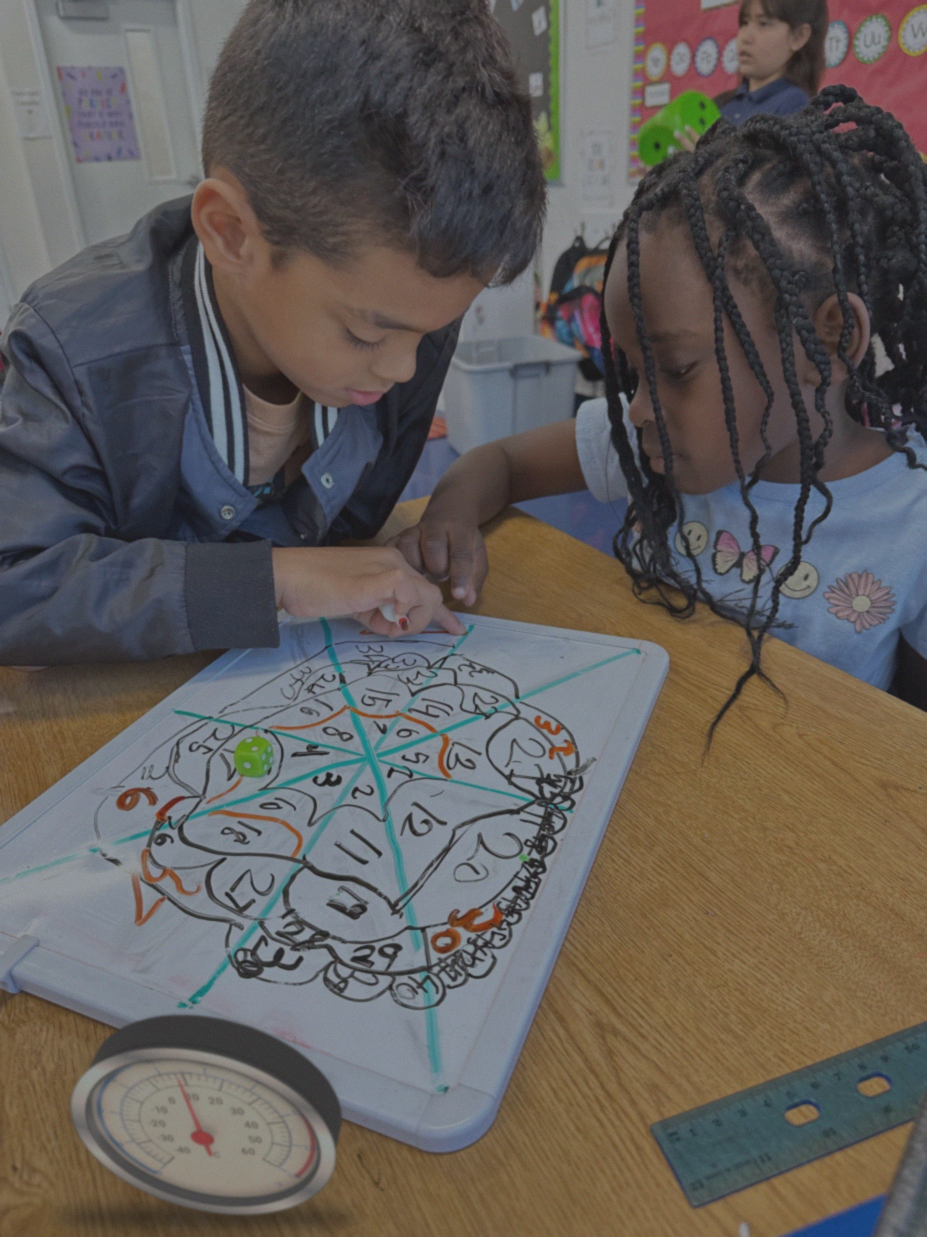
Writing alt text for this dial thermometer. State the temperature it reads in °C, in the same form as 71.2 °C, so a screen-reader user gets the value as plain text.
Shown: 10 °C
